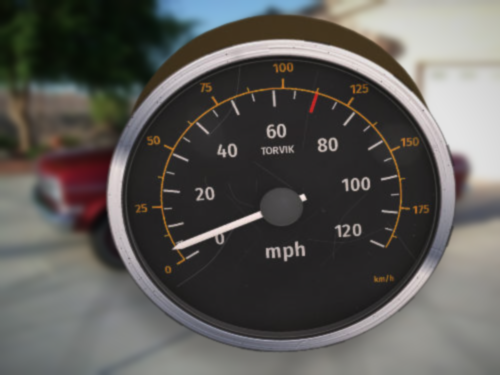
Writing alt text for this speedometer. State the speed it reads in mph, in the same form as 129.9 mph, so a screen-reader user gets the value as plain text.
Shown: 5 mph
